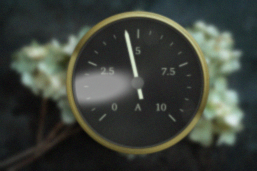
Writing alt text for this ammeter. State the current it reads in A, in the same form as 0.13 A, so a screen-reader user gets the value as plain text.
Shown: 4.5 A
